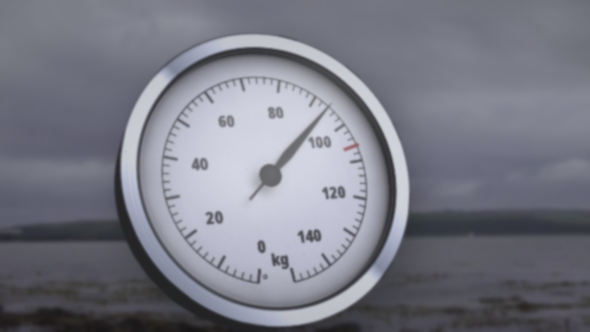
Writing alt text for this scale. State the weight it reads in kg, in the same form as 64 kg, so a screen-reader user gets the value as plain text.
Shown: 94 kg
